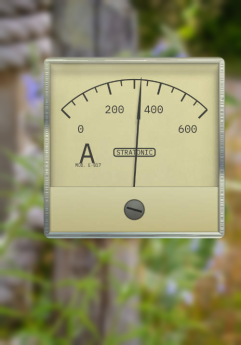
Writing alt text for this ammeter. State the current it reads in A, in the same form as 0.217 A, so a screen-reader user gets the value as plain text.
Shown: 325 A
